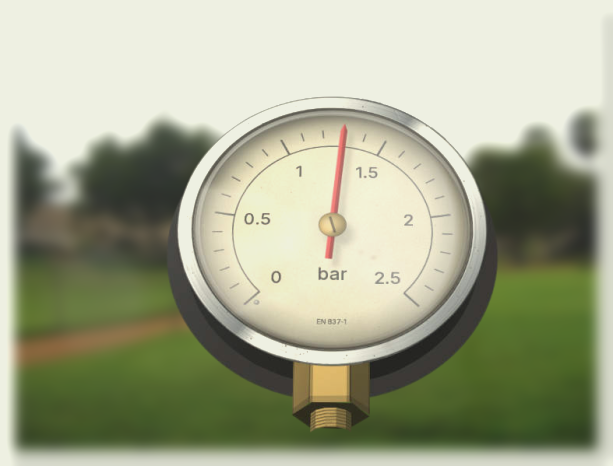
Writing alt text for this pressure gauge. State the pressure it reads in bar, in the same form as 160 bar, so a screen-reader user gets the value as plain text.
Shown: 1.3 bar
